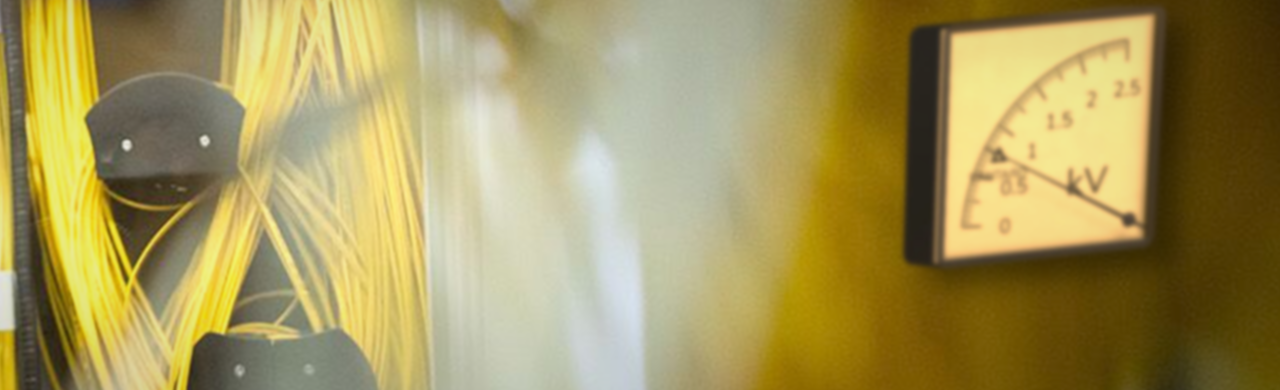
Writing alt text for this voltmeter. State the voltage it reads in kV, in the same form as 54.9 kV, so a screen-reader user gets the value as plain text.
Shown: 0.75 kV
